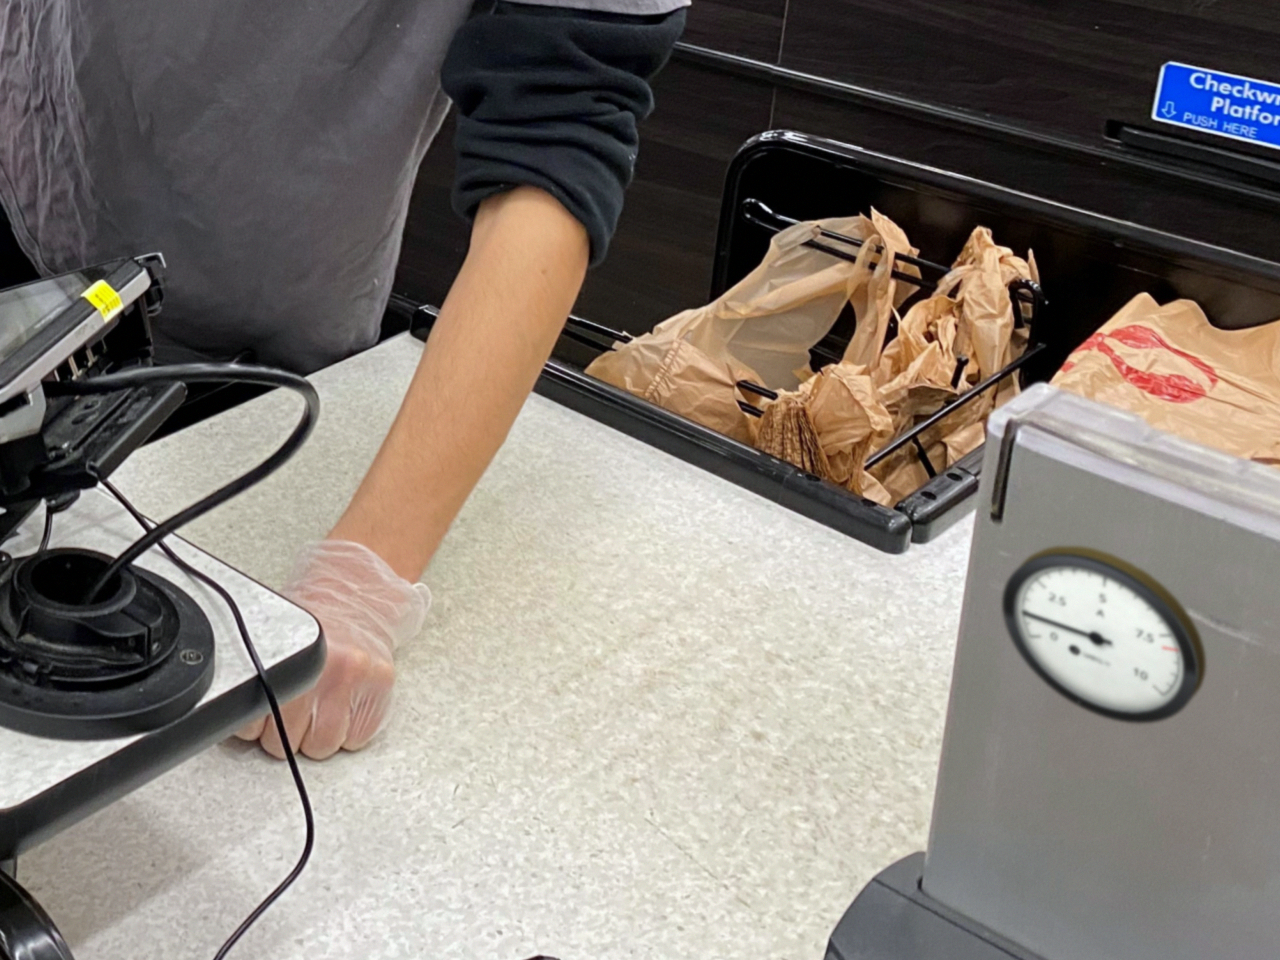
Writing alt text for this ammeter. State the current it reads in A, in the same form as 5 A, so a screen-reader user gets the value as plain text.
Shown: 1 A
